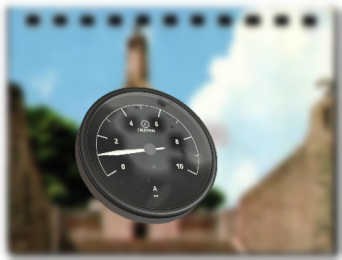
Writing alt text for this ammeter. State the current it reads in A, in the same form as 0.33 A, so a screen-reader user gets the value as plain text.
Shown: 1 A
